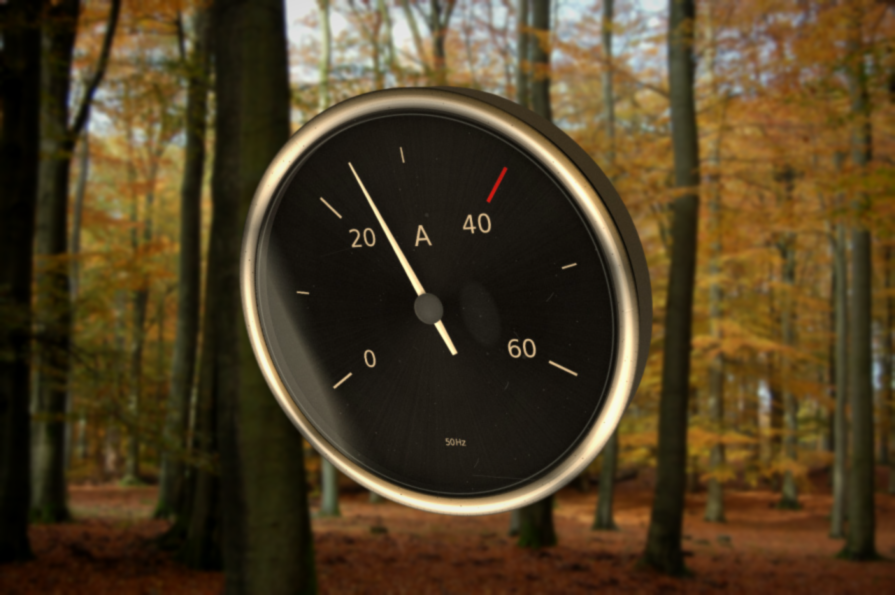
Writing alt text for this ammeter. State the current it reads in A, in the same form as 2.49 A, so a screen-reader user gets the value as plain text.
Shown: 25 A
